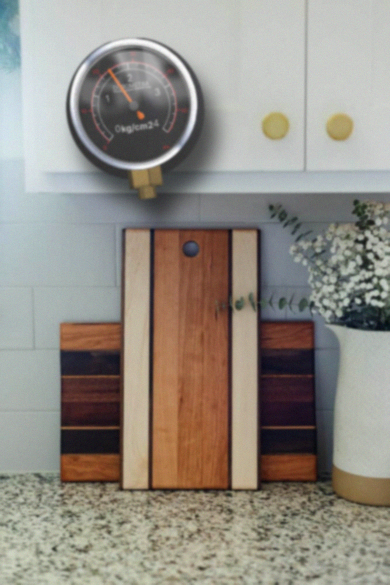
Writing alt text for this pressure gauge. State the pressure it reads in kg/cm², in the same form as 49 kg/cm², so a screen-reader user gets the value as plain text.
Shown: 1.6 kg/cm²
